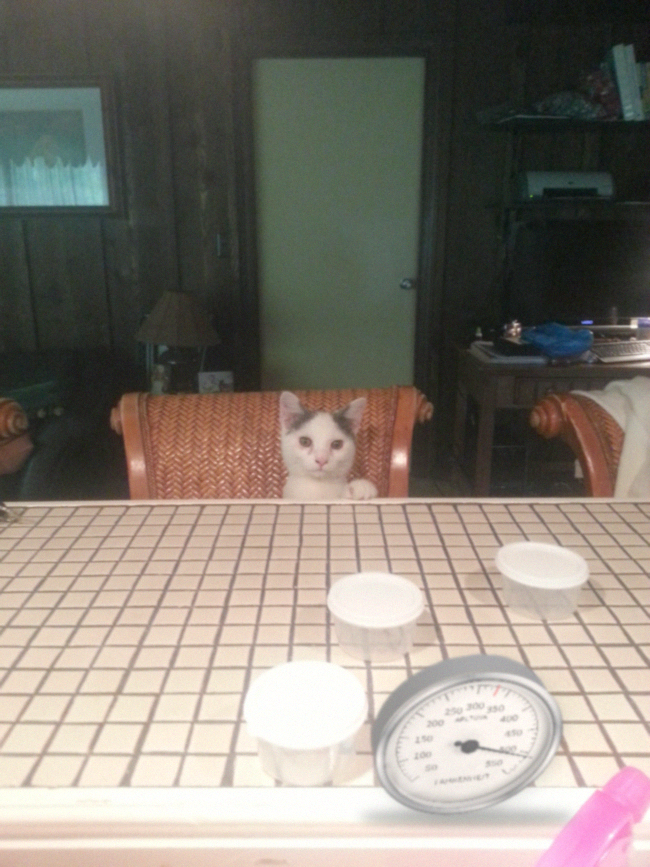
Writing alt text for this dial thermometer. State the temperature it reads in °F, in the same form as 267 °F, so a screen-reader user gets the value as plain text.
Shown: 500 °F
